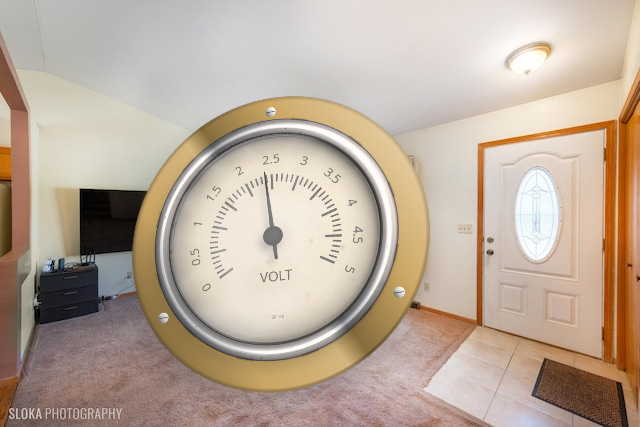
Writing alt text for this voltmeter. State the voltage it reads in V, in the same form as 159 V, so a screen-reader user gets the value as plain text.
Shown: 2.4 V
